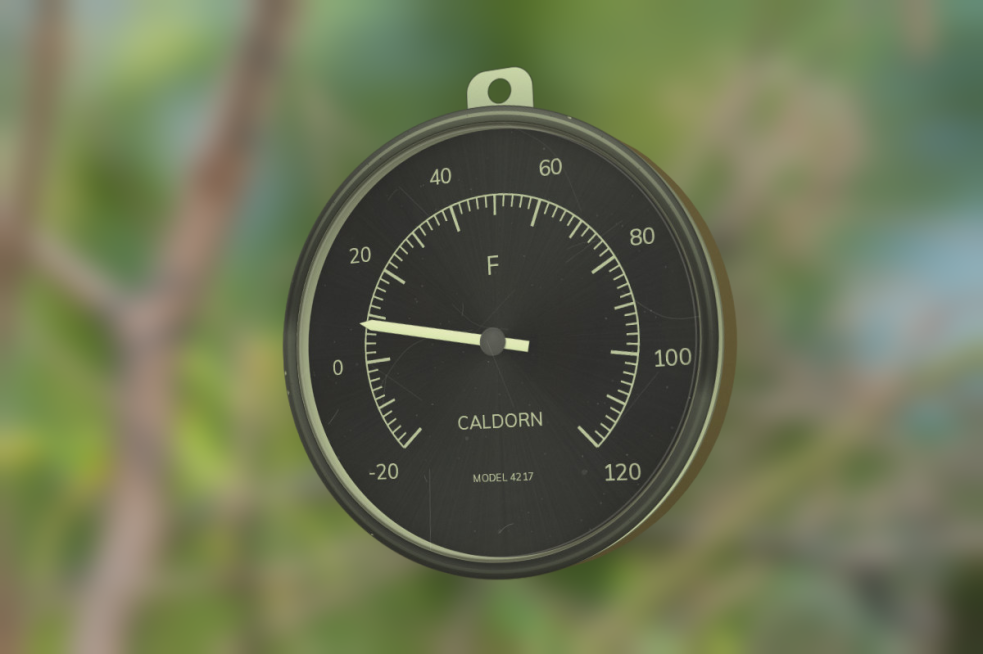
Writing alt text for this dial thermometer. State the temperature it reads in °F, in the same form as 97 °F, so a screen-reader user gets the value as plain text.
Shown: 8 °F
